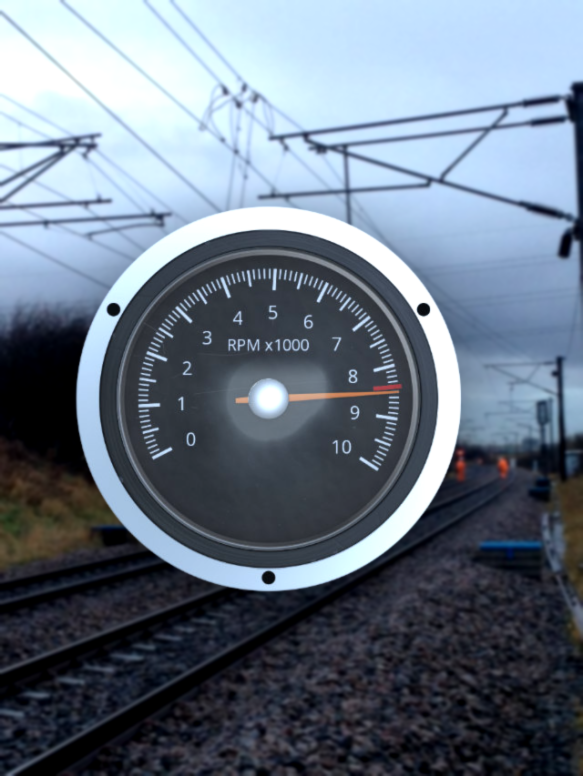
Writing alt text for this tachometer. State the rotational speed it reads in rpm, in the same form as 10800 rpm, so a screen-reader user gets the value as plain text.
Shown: 8500 rpm
